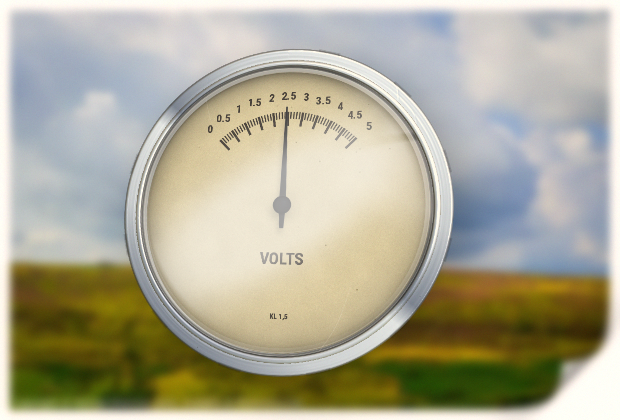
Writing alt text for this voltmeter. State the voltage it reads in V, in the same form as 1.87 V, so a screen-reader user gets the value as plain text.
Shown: 2.5 V
